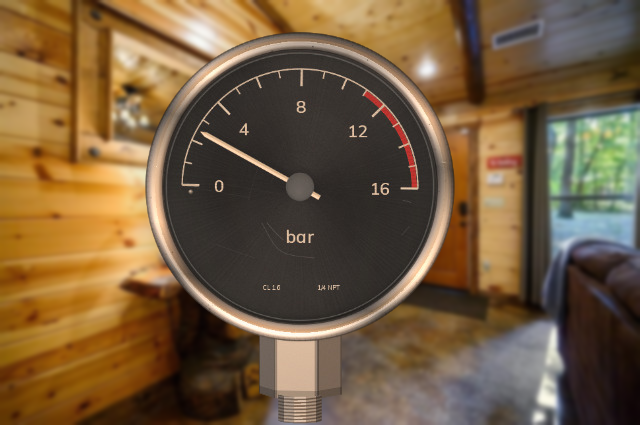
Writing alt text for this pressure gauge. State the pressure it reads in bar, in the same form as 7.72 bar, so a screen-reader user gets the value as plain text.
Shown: 2.5 bar
